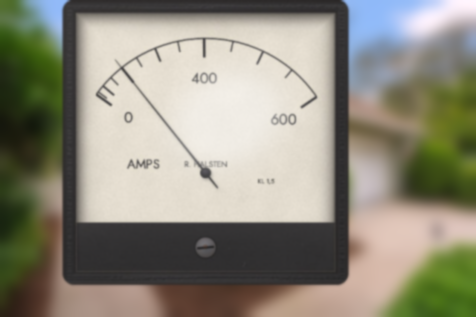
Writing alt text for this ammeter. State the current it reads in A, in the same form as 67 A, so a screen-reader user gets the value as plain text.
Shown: 200 A
